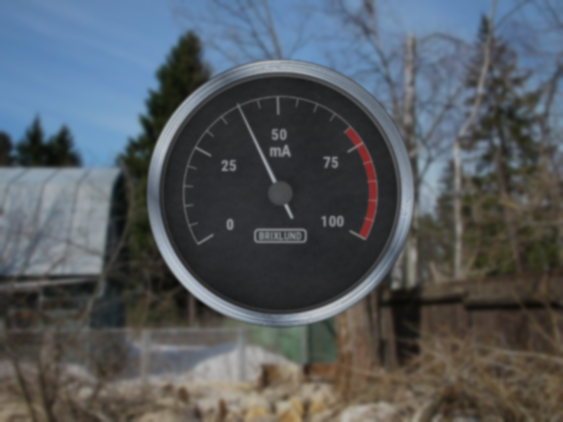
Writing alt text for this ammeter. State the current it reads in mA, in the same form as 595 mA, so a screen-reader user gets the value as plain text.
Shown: 40 mA
